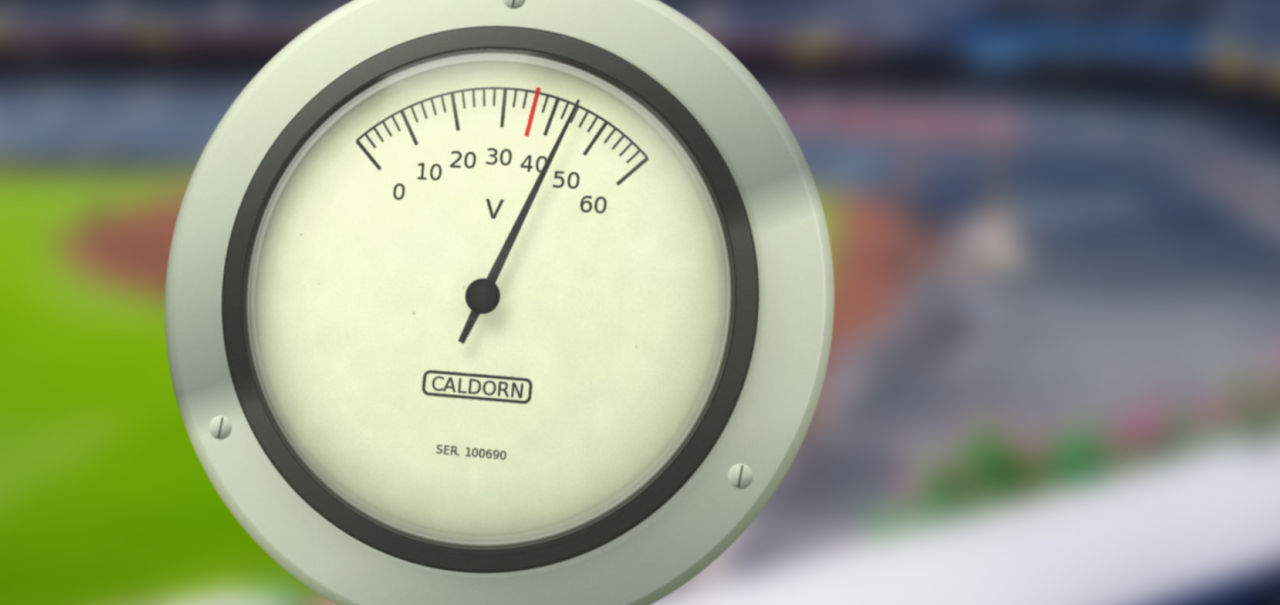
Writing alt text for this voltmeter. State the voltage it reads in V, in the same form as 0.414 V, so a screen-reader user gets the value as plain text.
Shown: 44 V
